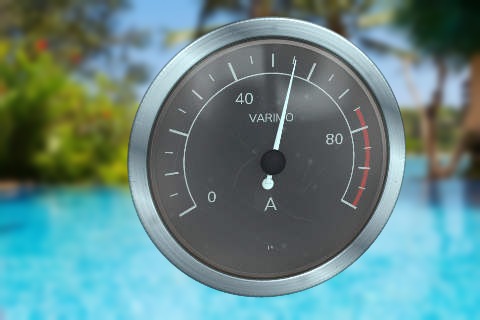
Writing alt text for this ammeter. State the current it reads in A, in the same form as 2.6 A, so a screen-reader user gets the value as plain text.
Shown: 55 A
